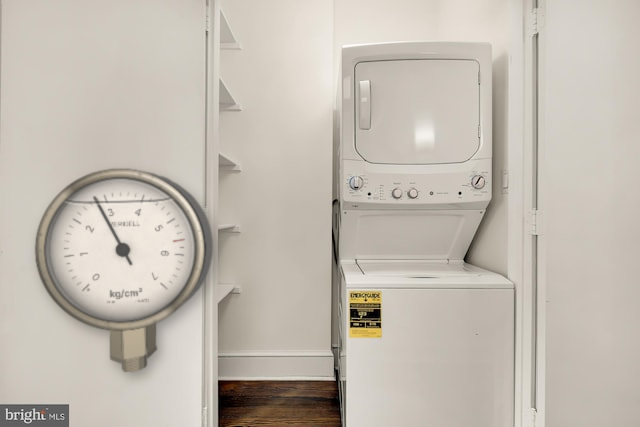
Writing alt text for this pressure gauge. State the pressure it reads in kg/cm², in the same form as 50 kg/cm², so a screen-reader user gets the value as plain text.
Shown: 2.8 kg/cm²
